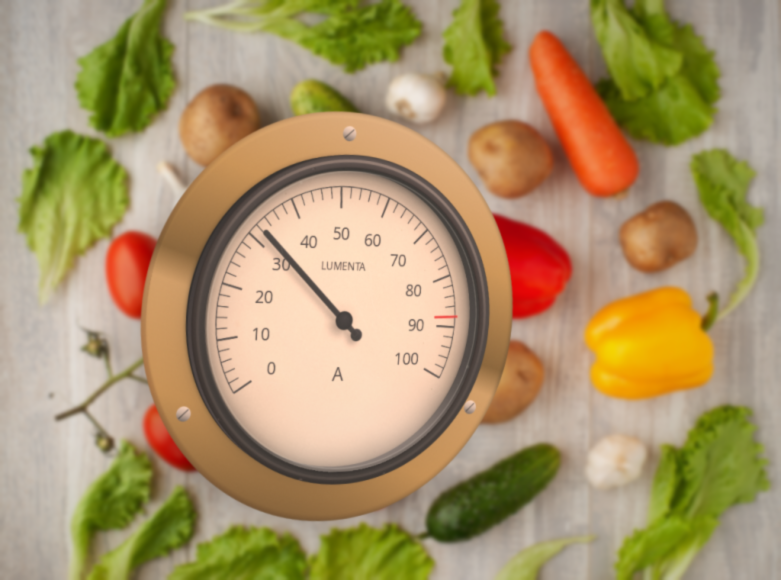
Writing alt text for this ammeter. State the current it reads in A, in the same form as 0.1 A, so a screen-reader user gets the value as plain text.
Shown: 32 A
